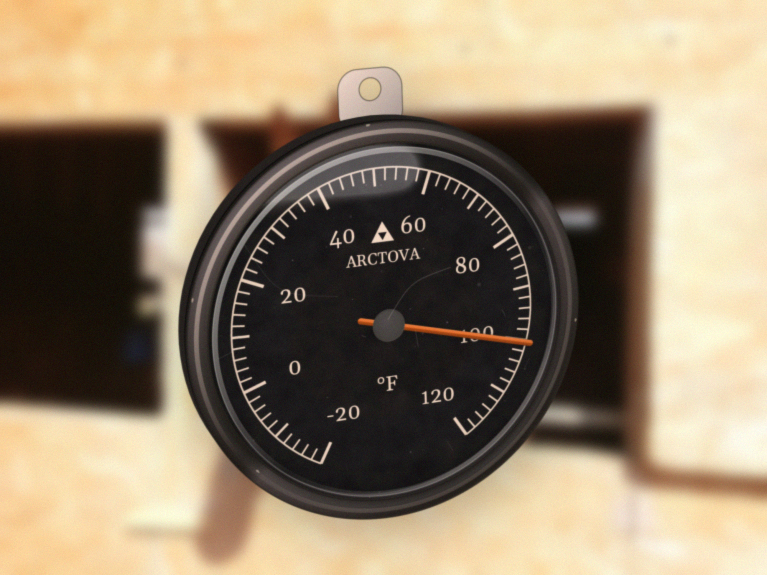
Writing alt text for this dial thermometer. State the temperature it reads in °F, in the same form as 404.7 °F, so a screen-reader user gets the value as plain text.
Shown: 100 °F
